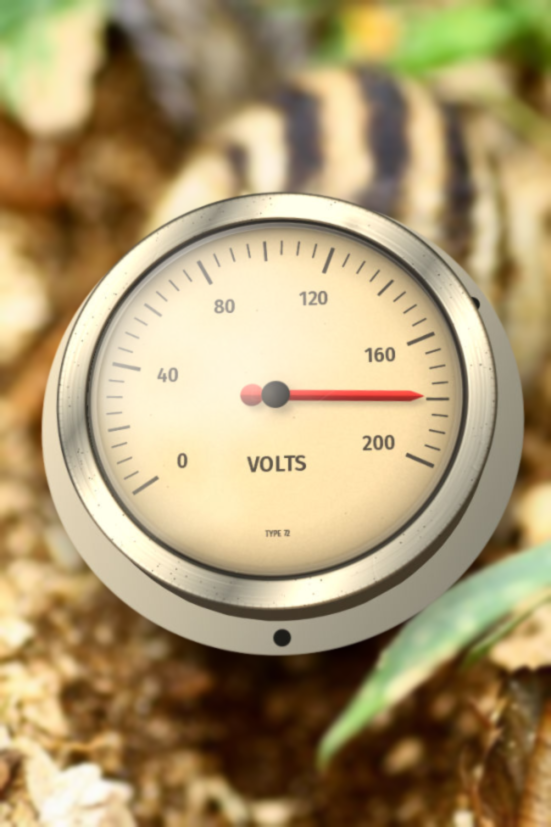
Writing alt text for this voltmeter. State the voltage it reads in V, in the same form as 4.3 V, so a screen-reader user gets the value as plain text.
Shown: 180 V
